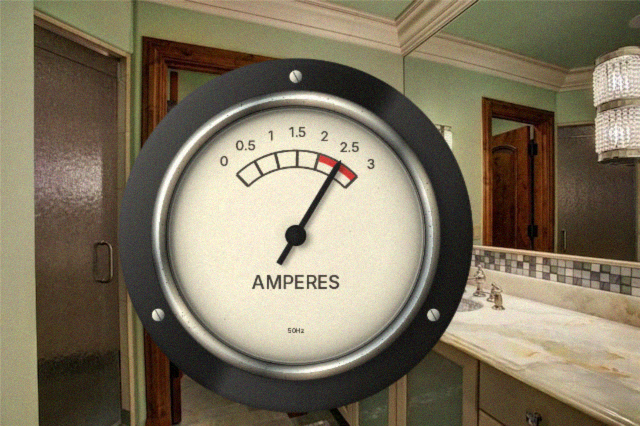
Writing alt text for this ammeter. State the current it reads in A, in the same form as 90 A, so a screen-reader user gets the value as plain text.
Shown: 2.5 A
